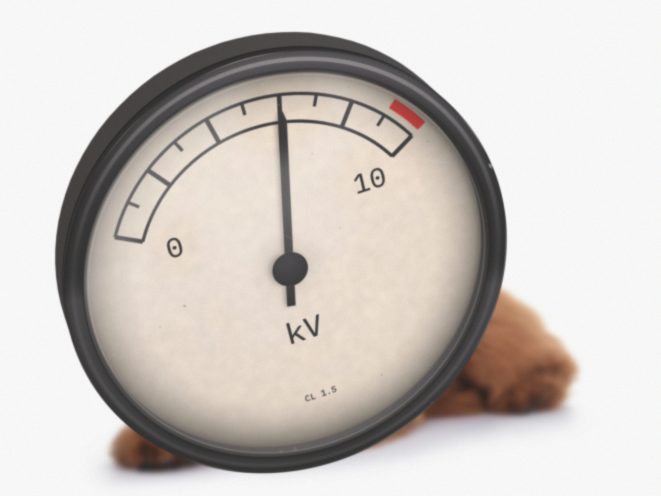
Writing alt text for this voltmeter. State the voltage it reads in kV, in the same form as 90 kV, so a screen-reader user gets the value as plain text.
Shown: 6 kV
